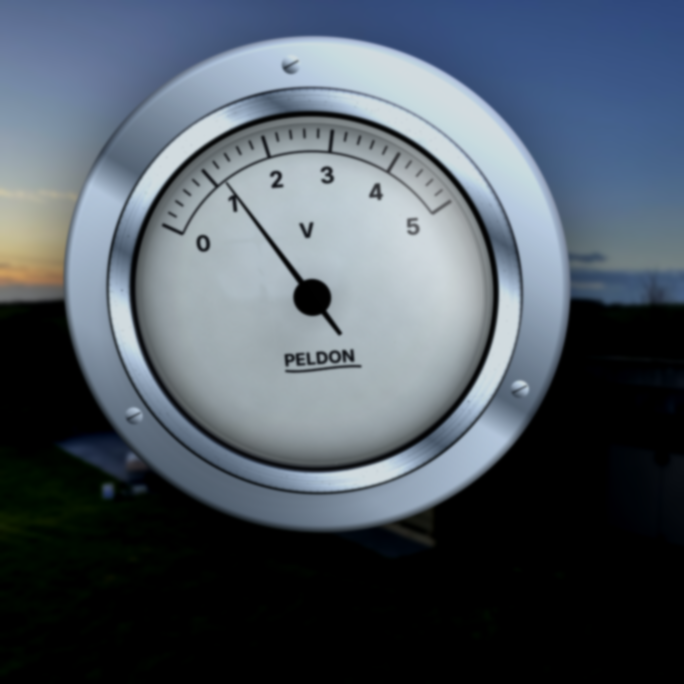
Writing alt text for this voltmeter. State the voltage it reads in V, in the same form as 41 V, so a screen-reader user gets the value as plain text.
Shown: 1.2 V
